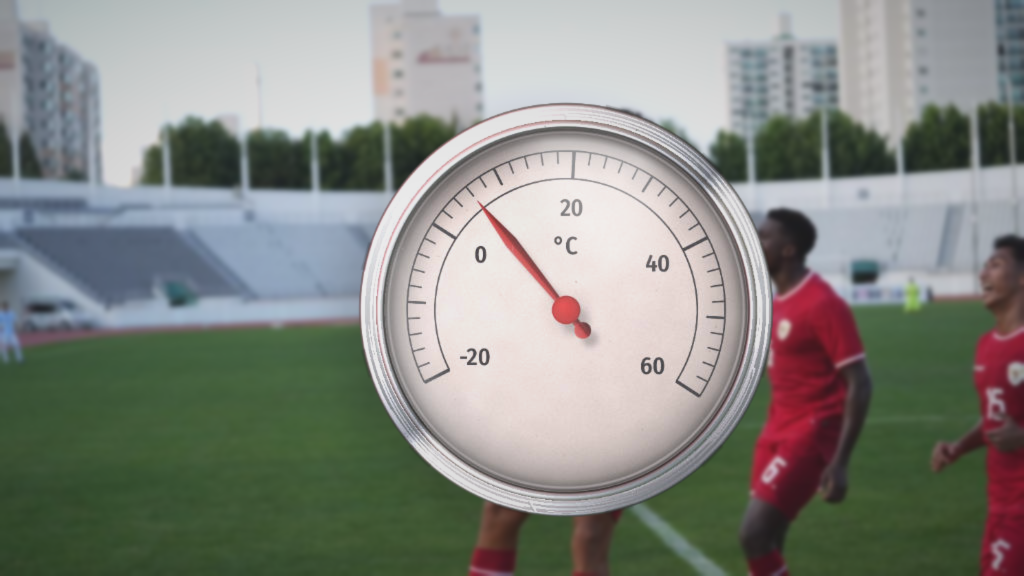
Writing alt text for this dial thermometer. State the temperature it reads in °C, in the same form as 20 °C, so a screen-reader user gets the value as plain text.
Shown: 6 °C
